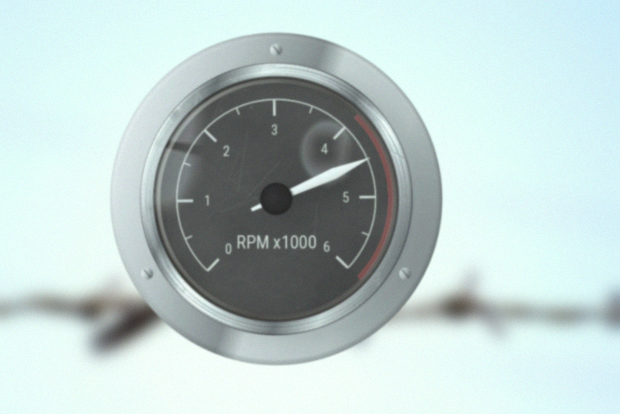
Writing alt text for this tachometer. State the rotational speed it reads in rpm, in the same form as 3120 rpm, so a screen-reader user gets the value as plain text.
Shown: 4500 rpm
